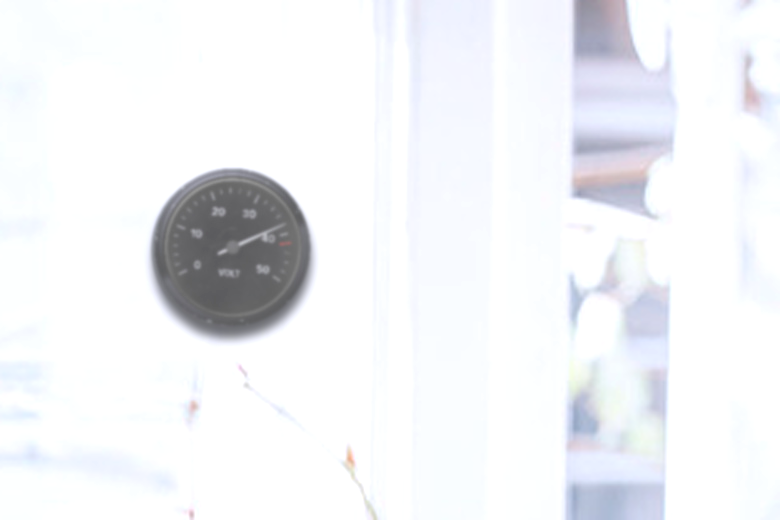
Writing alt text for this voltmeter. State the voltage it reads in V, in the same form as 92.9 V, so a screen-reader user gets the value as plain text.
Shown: 38 V
